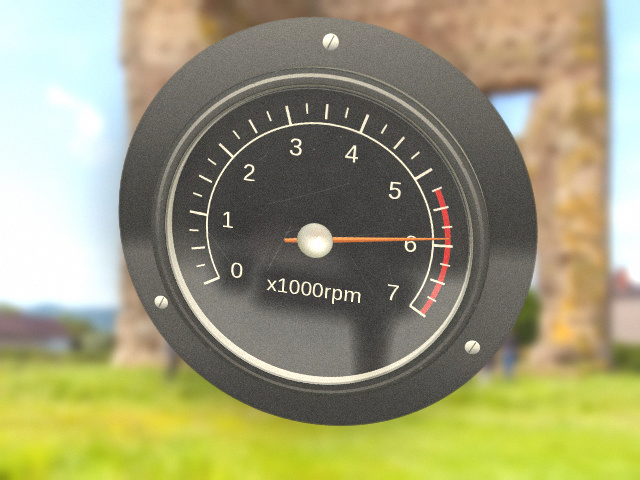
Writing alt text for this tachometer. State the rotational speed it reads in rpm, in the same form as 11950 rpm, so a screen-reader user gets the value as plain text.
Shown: 5875 rpm
